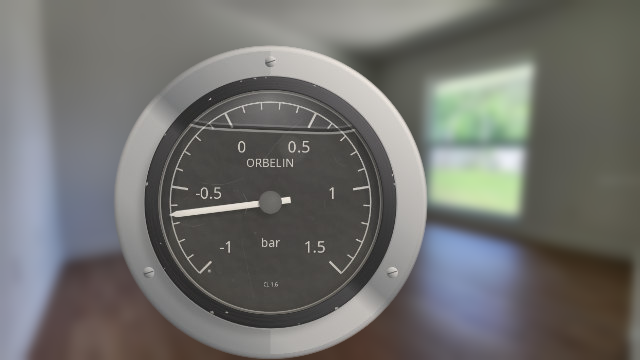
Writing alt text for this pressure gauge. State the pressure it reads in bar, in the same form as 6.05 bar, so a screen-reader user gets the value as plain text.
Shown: -0.65 bar
